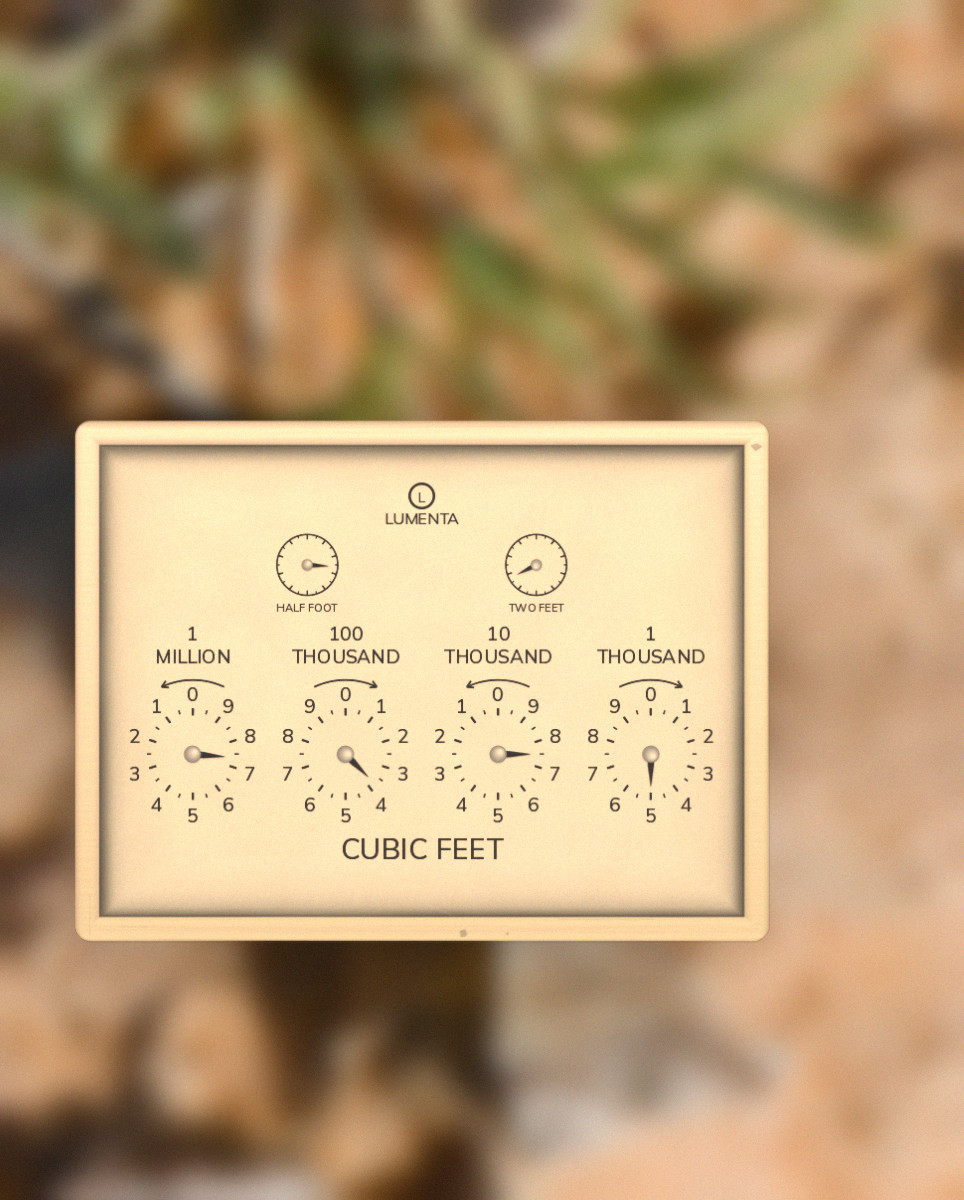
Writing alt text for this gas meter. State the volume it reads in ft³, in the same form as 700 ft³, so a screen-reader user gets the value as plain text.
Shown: 737500 ft³
